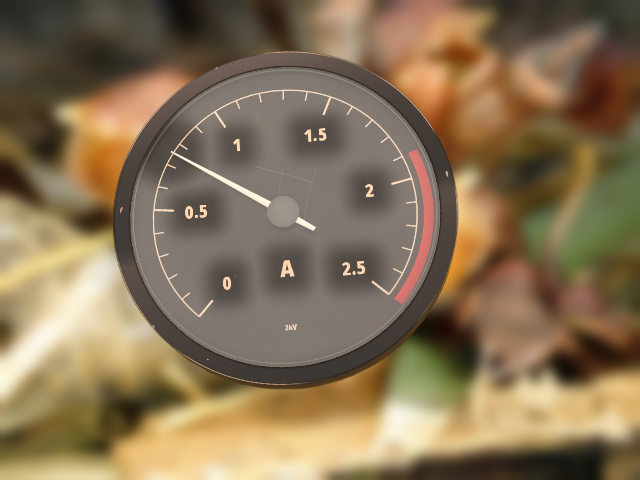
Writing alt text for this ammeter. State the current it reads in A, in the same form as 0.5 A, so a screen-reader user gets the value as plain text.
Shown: 0.75 A
